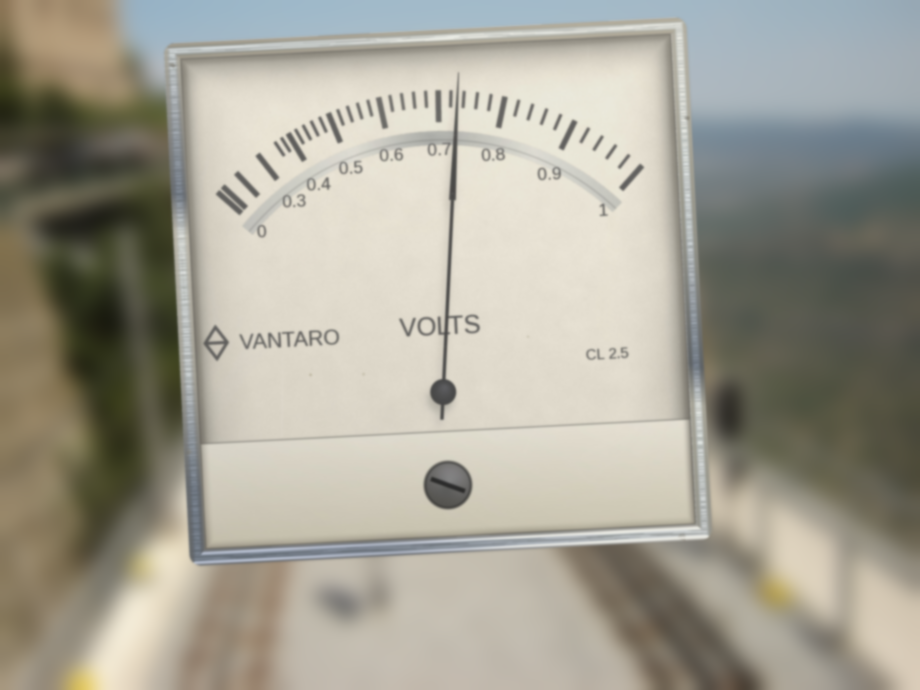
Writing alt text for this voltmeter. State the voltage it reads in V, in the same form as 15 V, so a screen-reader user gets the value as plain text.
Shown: 0.73 V
